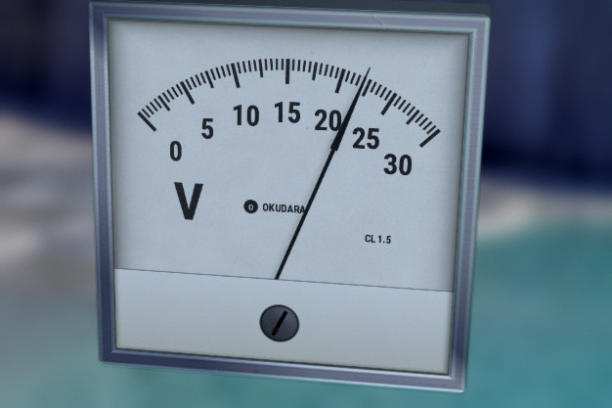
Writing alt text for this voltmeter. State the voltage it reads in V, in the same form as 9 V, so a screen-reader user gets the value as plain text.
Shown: 22 V
